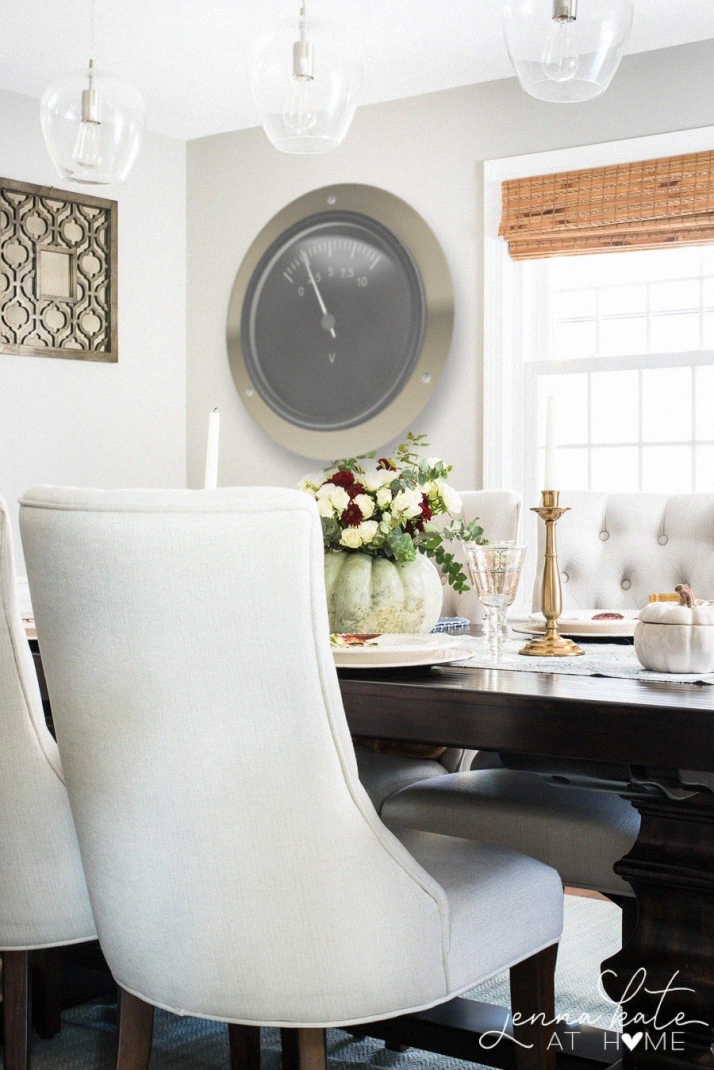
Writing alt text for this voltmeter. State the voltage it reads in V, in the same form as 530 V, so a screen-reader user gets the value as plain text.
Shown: 2.5 V
